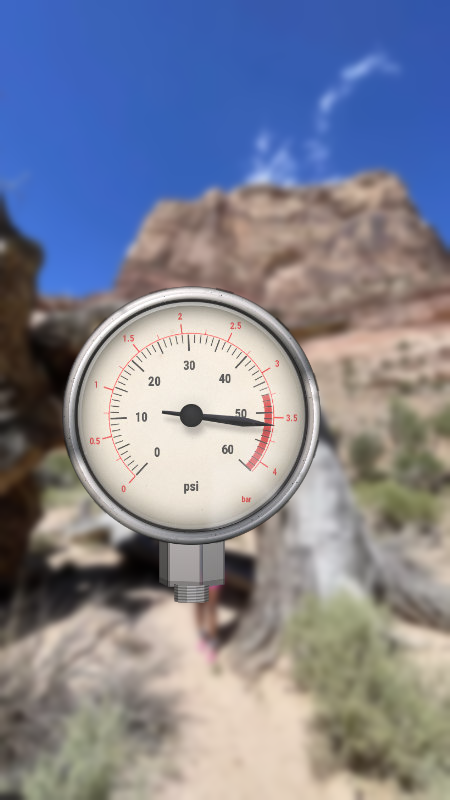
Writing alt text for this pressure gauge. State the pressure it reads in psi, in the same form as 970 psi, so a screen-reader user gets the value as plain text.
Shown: 52 psi
